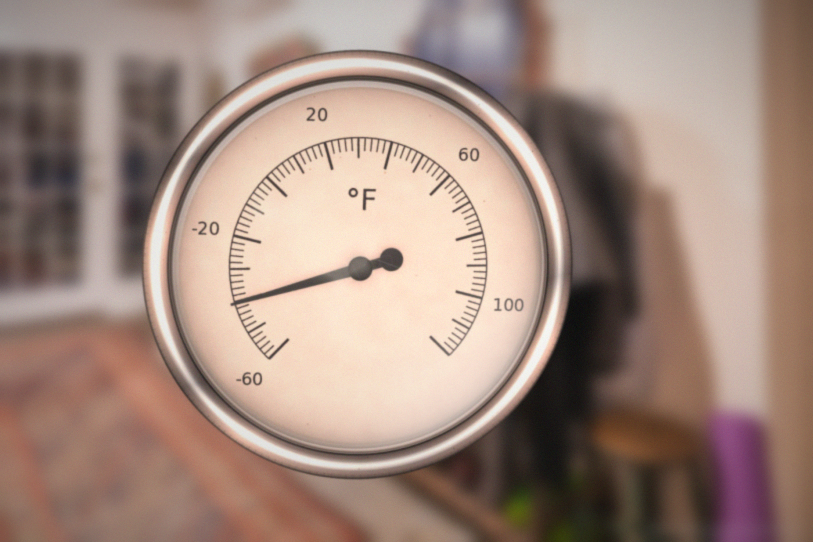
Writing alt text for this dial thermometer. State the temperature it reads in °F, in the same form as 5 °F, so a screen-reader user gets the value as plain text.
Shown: -40 °F
